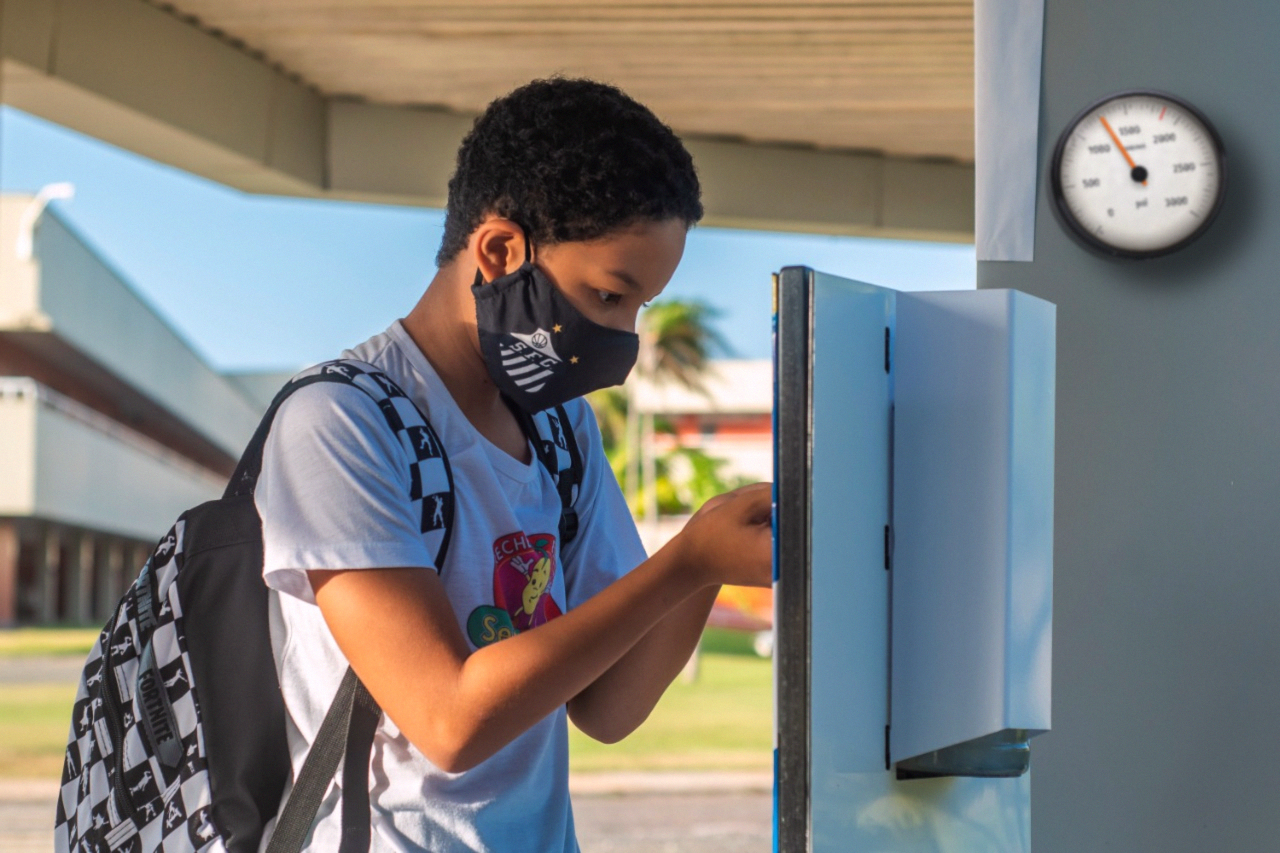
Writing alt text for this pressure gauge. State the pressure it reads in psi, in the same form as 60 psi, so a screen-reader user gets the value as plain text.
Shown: 1250 psi
